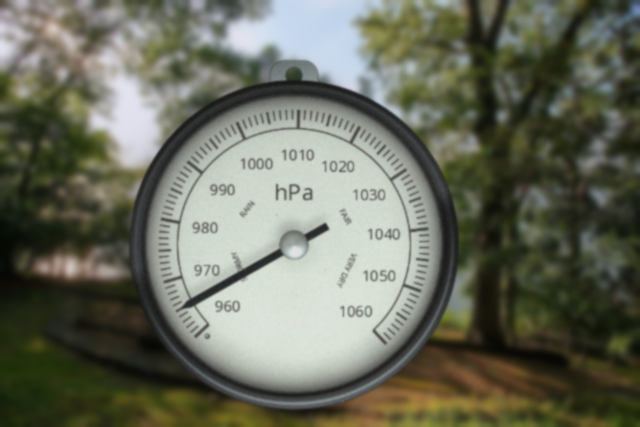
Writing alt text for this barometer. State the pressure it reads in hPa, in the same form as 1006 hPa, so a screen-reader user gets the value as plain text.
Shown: 965 hPa
